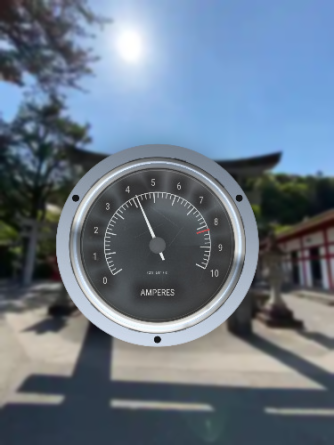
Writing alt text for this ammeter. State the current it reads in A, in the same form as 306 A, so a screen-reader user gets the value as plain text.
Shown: 4.2 A
